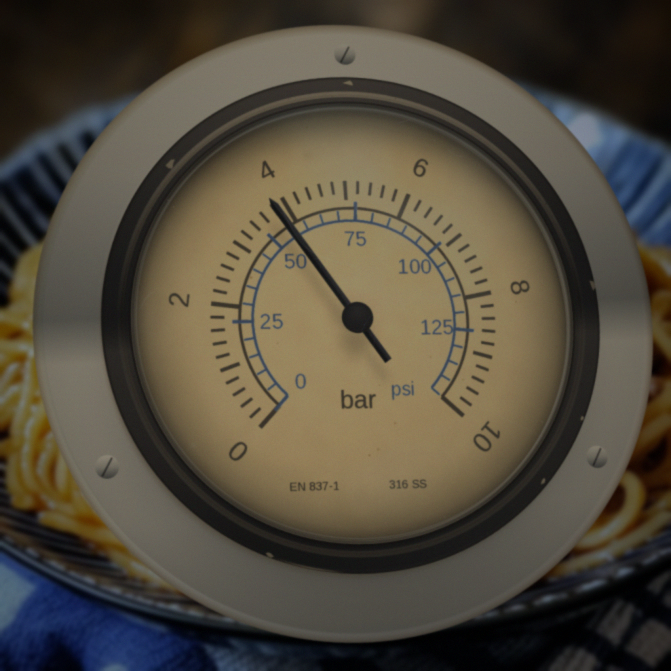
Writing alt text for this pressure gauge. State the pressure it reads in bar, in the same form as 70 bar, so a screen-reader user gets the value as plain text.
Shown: 3.8 bar
